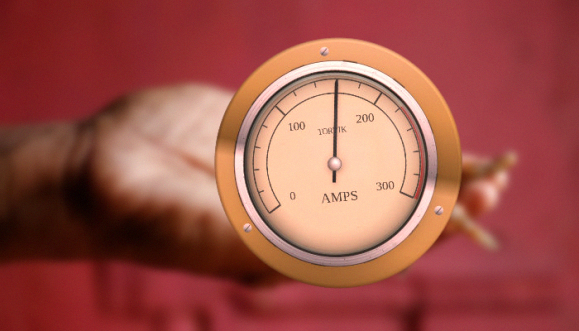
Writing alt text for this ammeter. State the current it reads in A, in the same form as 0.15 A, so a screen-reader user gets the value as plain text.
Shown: 160 A
